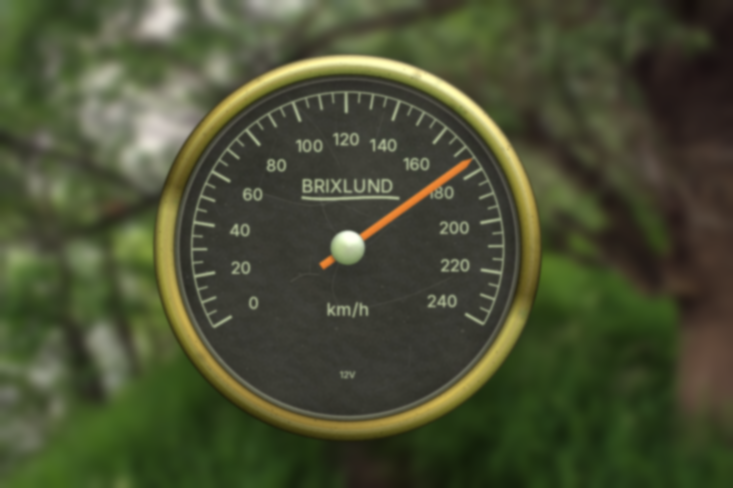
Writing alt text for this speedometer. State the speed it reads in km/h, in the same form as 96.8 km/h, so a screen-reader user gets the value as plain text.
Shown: 175 km/h
